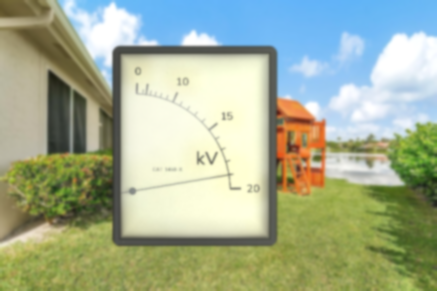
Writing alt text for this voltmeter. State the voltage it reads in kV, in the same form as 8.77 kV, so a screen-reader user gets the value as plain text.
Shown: 19 kV
